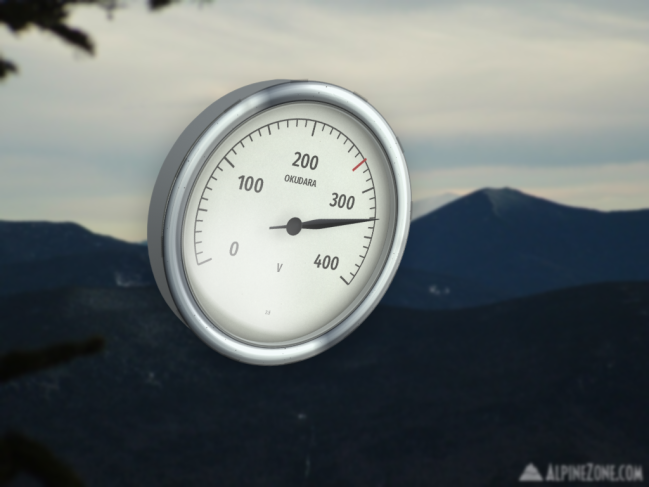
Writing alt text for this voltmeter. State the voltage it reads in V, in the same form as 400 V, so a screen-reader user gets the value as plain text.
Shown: 330 V
